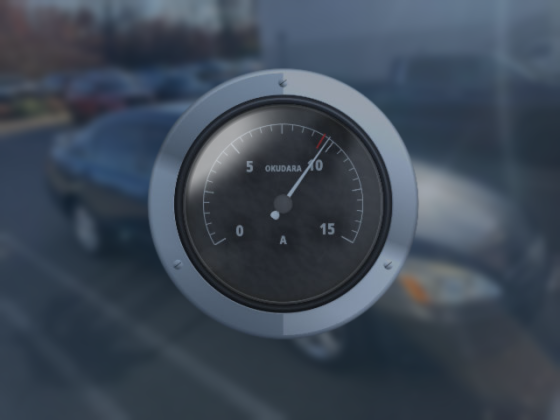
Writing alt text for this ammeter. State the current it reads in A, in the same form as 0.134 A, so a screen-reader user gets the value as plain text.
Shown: 9.75 A
